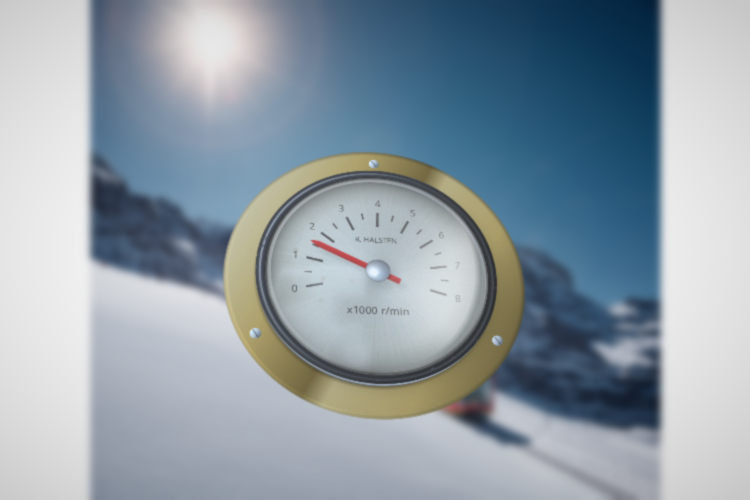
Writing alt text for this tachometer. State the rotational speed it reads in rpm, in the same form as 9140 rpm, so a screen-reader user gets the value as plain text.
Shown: 1500 rpm
